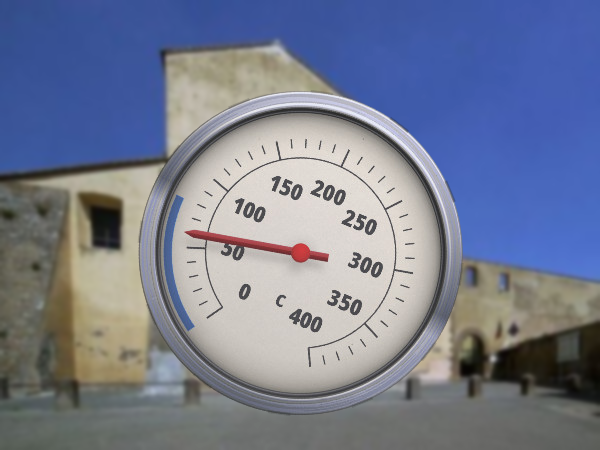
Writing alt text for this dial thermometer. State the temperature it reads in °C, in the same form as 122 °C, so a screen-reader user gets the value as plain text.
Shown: 60 °C
